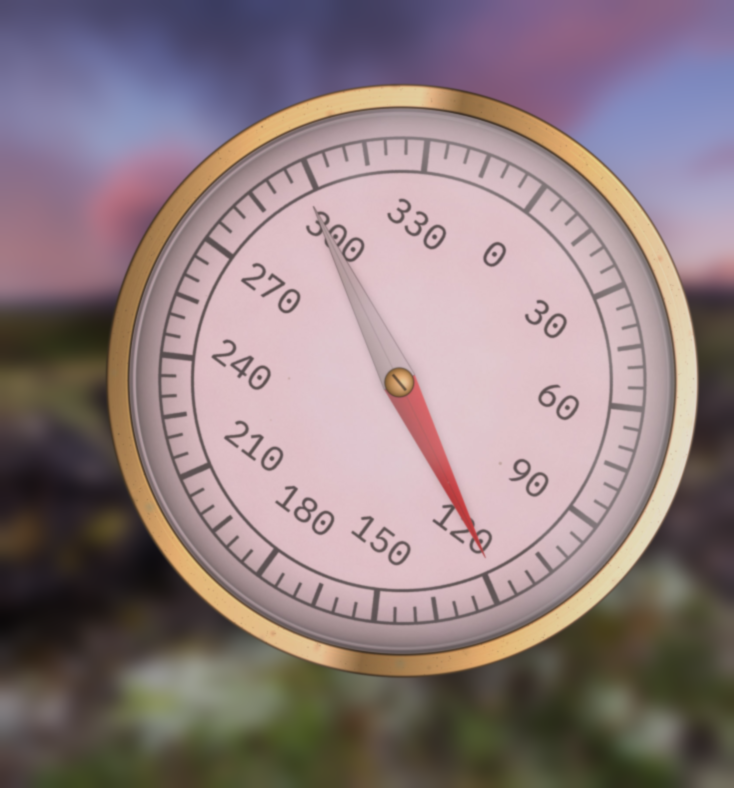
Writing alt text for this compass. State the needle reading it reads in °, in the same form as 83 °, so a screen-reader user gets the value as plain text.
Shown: 117.5 °
